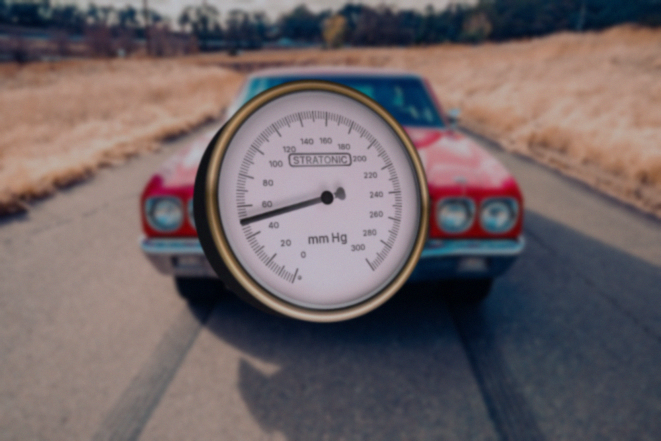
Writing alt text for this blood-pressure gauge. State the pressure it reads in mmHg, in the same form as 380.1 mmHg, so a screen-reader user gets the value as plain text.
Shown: 50 mmHg
